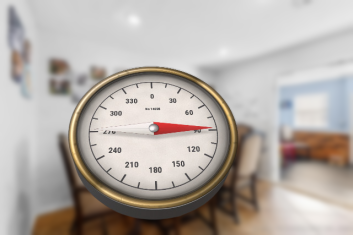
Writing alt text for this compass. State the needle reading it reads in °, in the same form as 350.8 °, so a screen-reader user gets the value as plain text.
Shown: 90 °
